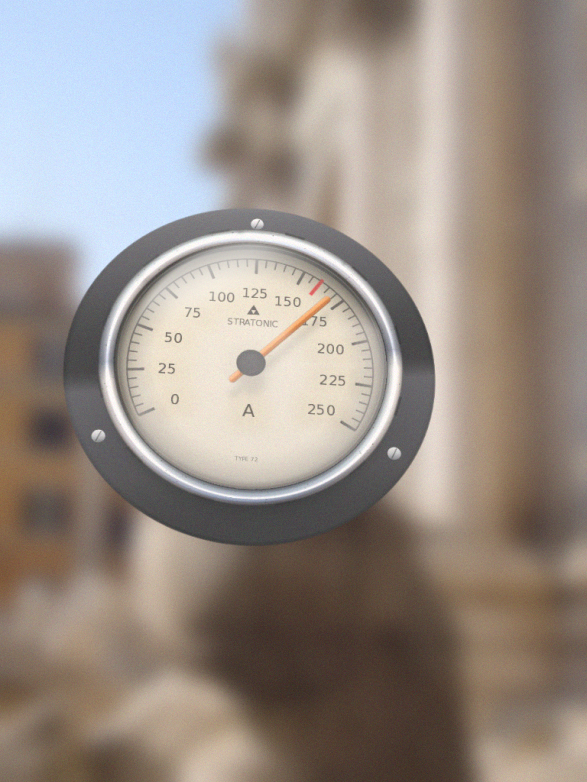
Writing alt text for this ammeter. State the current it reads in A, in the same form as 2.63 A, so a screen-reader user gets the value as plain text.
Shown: 170 A
